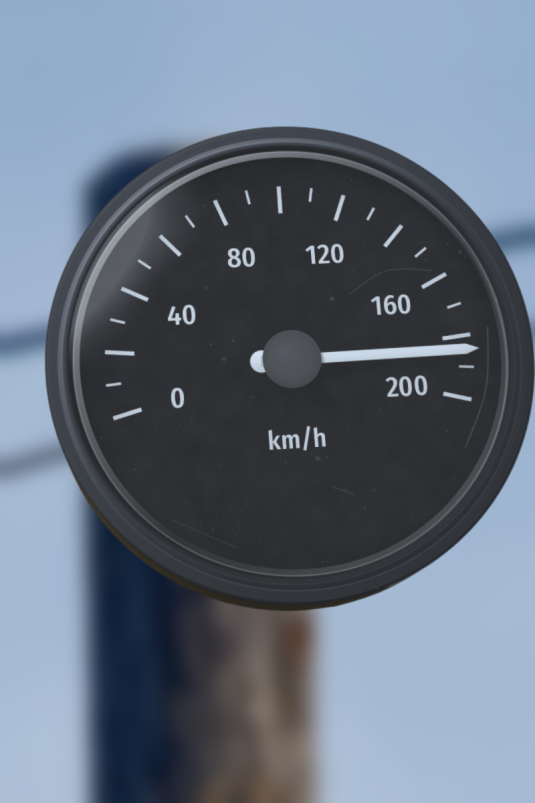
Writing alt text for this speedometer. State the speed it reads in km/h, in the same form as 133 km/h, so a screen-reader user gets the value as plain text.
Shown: 185 km/h
